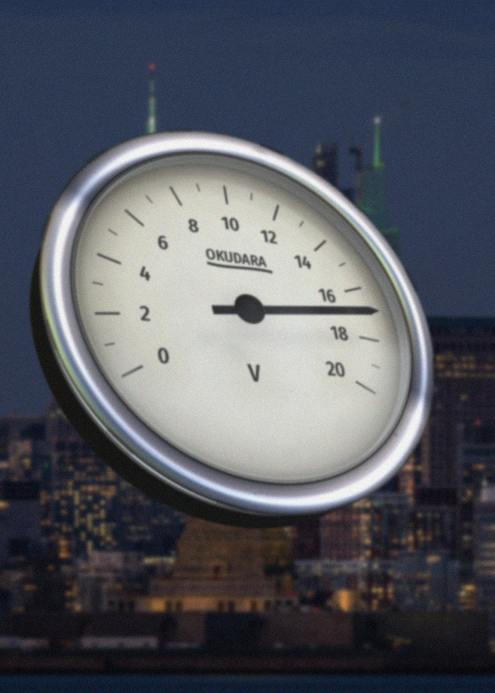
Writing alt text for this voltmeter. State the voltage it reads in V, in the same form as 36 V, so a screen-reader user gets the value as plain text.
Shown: 17 V
